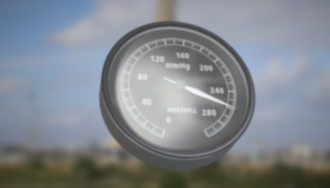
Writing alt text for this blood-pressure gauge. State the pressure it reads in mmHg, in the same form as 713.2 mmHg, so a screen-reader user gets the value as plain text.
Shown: 260 mmHg
